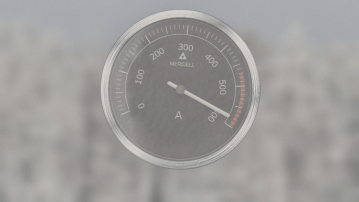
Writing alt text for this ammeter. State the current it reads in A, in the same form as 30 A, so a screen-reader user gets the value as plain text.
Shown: 580 A
